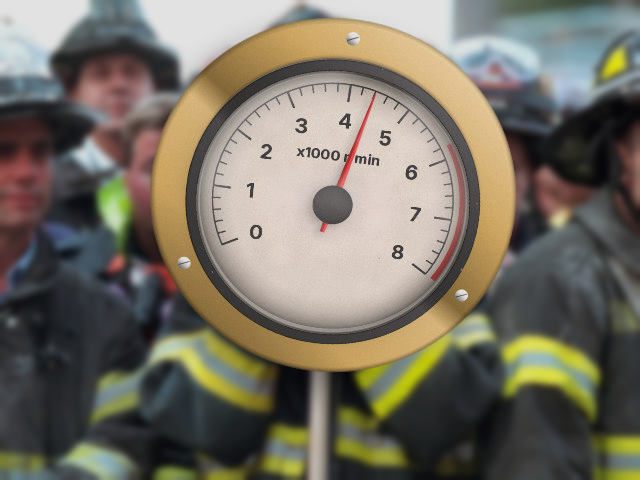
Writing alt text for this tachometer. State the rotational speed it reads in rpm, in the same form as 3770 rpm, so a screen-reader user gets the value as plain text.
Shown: 4400 rpm
